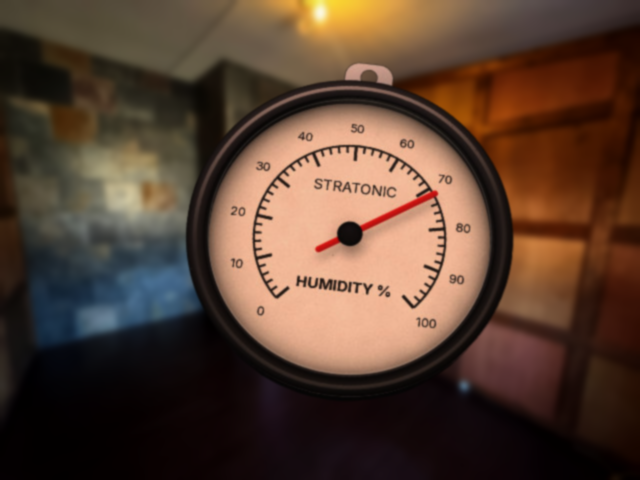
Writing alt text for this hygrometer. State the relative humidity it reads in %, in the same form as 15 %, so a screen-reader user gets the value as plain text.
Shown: 72 %
